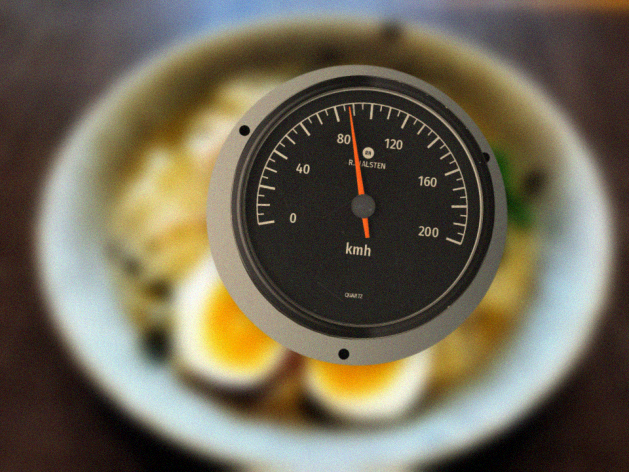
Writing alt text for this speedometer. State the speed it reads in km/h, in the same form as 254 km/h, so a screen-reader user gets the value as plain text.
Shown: 87.5 km/h
